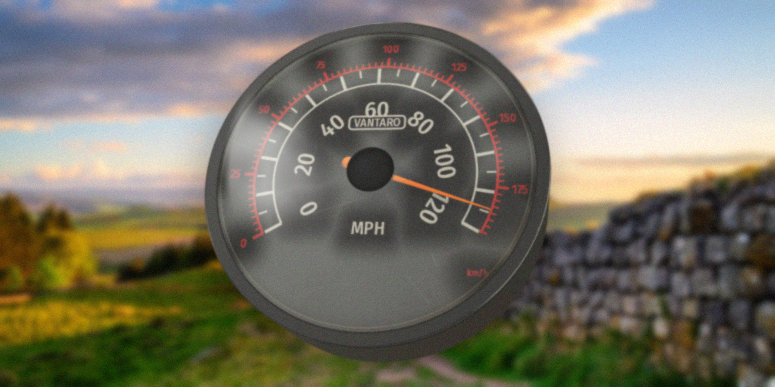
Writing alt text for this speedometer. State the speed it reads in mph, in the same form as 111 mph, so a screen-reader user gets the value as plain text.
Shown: 115 mph
